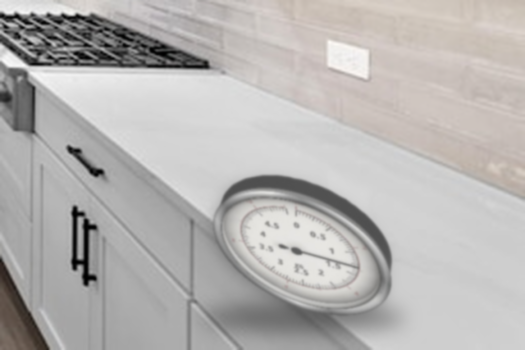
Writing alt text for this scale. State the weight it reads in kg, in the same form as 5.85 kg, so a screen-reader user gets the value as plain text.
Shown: 1.25 kg
